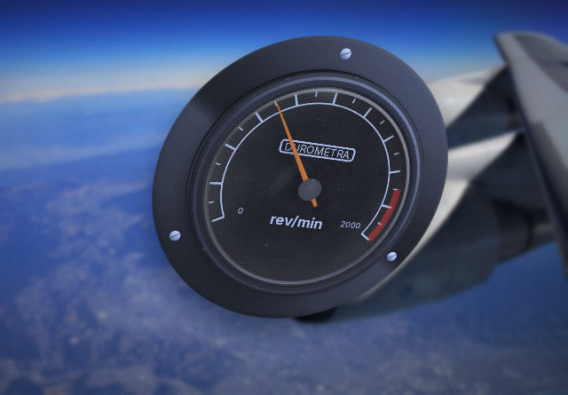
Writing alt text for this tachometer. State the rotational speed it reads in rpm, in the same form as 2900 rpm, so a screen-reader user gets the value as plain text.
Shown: 700 rpm
